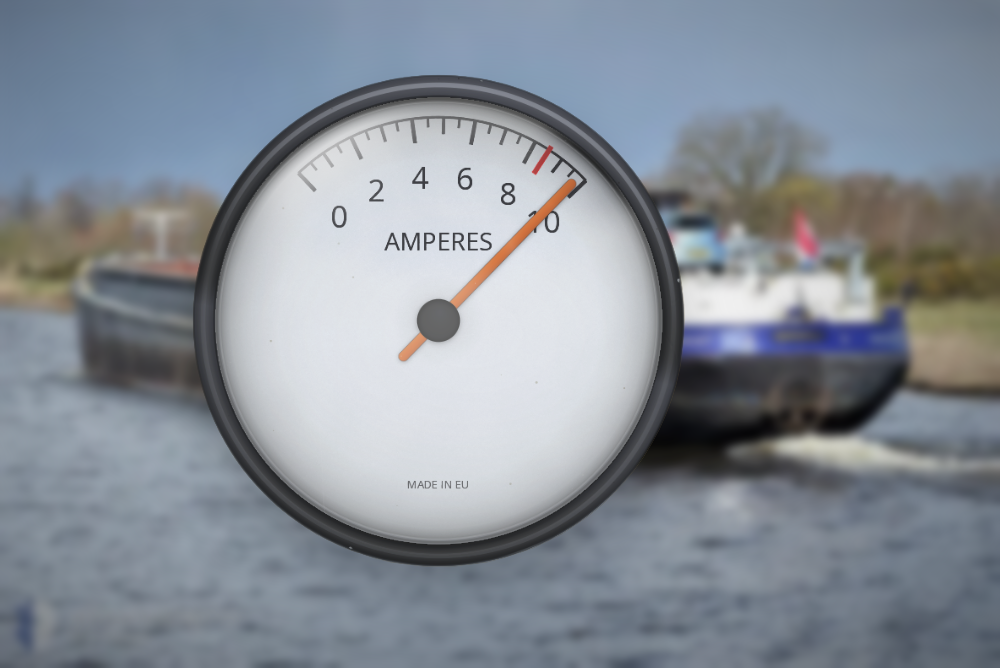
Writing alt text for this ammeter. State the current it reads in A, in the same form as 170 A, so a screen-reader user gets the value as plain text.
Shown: 9.75 A
